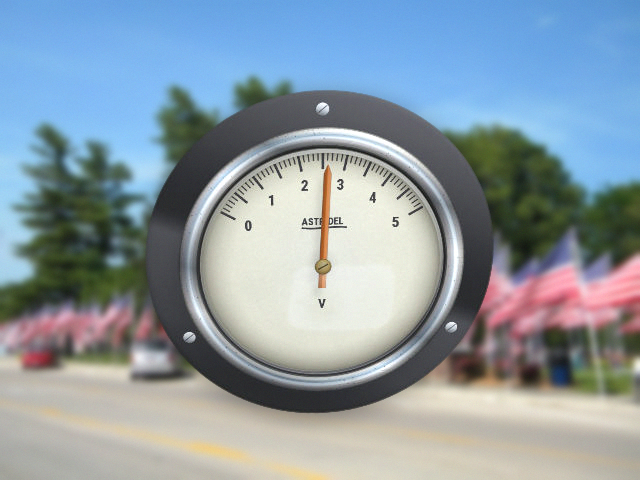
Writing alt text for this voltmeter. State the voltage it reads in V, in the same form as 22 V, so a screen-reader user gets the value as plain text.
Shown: 2.6 V
